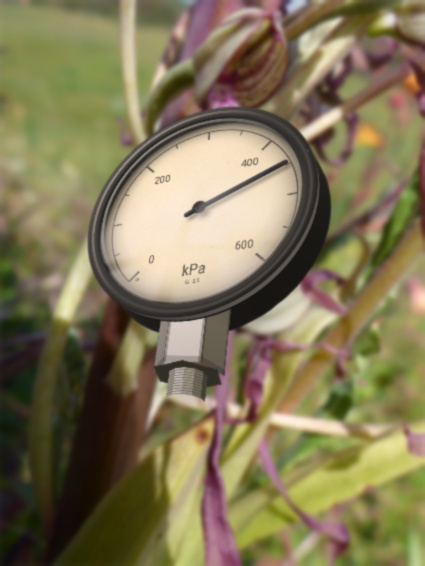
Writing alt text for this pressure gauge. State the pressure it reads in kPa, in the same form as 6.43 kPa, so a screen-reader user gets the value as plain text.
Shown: 450 kPa
